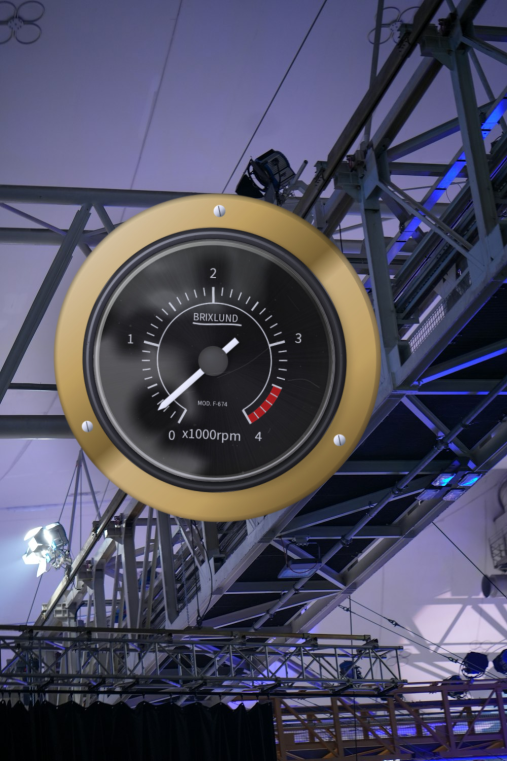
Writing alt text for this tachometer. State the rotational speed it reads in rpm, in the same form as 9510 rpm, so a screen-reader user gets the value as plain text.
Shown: 250 rpm
